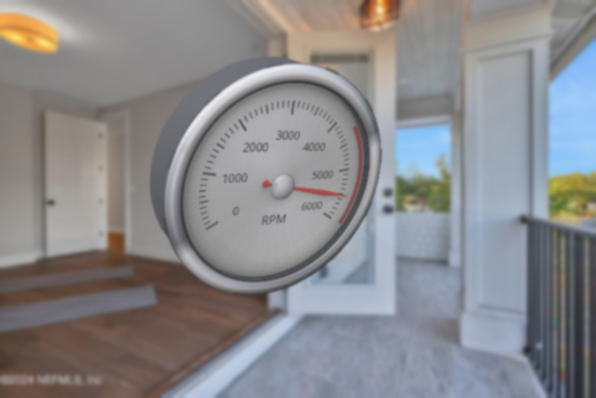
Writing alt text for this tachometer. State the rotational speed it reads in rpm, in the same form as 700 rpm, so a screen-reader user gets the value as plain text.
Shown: 5500 rpm
